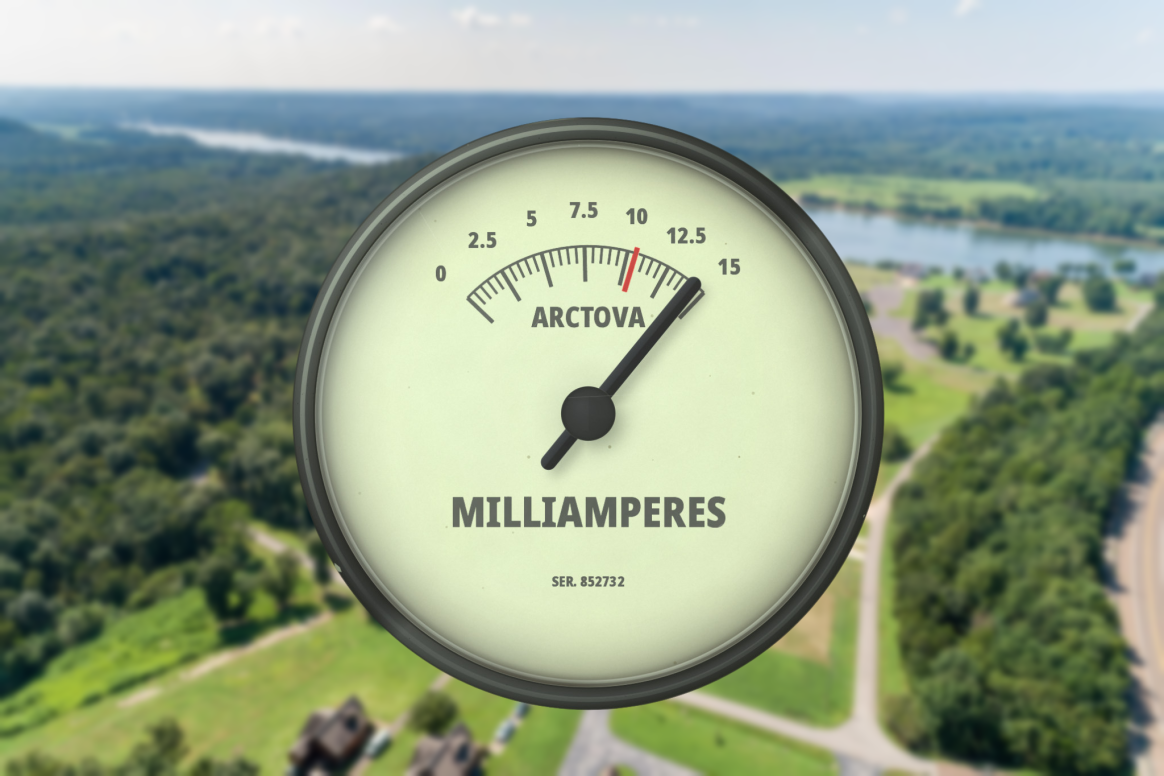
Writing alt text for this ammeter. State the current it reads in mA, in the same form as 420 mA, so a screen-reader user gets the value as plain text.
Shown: 14.25 mA
